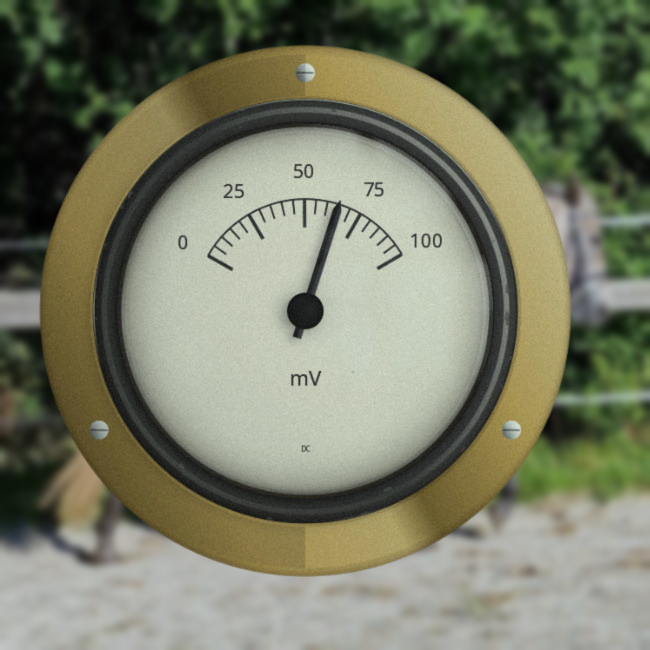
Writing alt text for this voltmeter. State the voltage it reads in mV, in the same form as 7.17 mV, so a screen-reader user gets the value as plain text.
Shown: 65 mV
